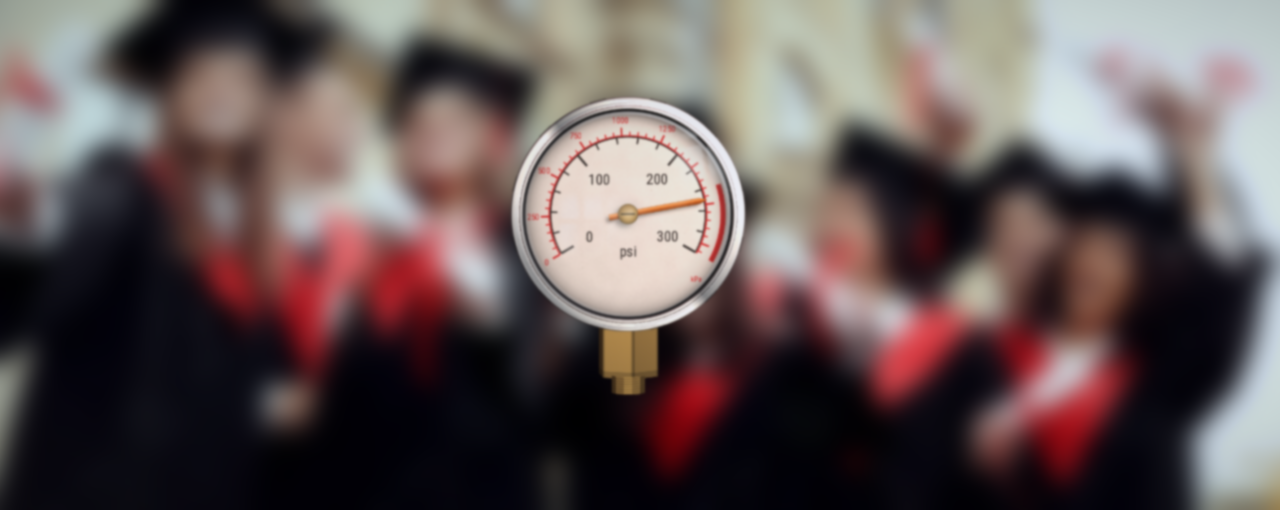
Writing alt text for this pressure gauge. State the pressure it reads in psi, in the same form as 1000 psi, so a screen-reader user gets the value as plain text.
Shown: 250 psi
